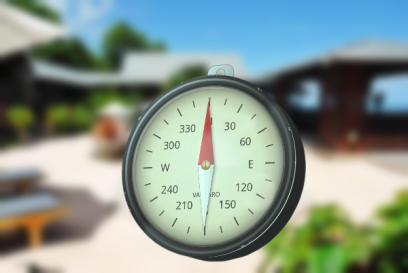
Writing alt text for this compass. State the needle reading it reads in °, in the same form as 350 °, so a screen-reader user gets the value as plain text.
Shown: 0 °
